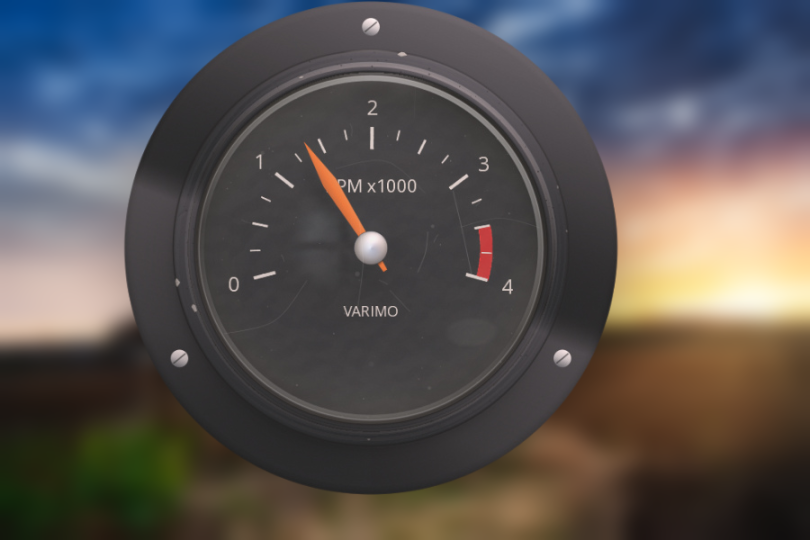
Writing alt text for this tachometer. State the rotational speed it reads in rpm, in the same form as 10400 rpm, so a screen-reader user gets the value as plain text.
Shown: 1375 rpm
